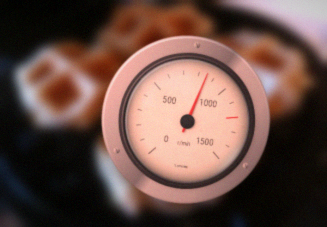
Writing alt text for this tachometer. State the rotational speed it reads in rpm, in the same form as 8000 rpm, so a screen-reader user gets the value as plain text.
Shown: 850 rpm
